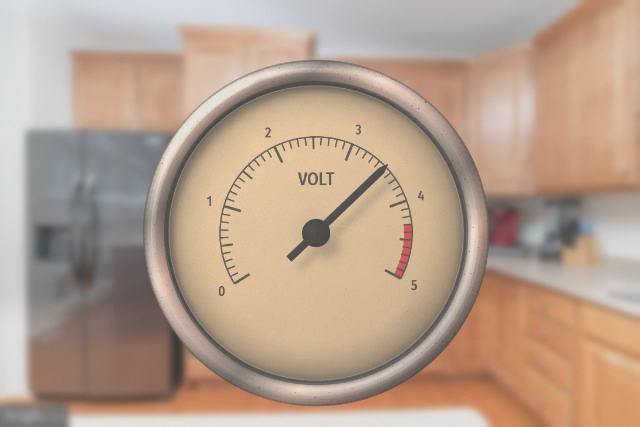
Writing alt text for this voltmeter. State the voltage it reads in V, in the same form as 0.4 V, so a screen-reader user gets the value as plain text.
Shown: 3.5 V
